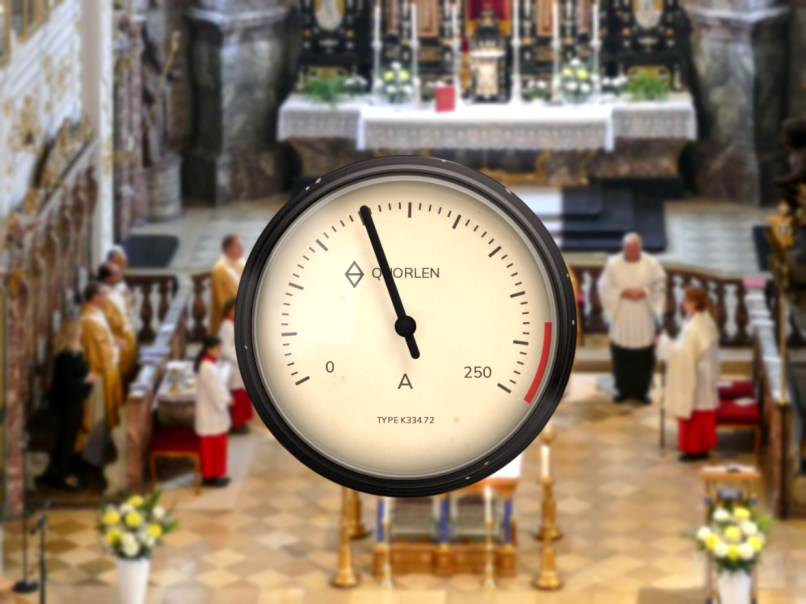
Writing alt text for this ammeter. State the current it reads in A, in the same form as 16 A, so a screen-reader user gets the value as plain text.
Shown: 102.5 A
